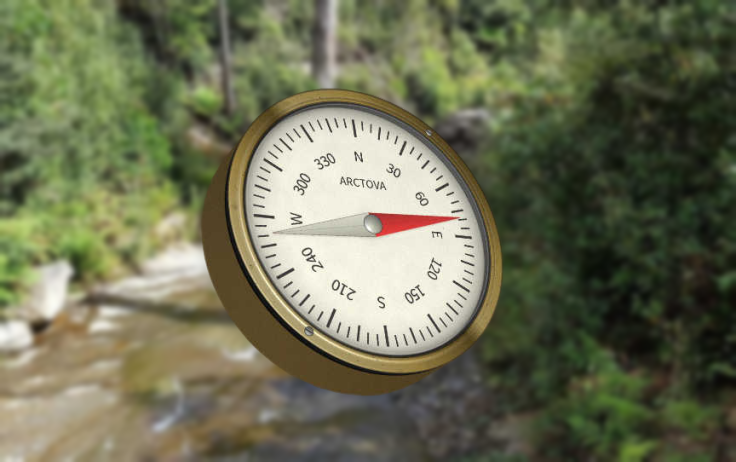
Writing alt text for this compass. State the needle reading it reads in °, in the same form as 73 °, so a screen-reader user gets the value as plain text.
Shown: 80 °
